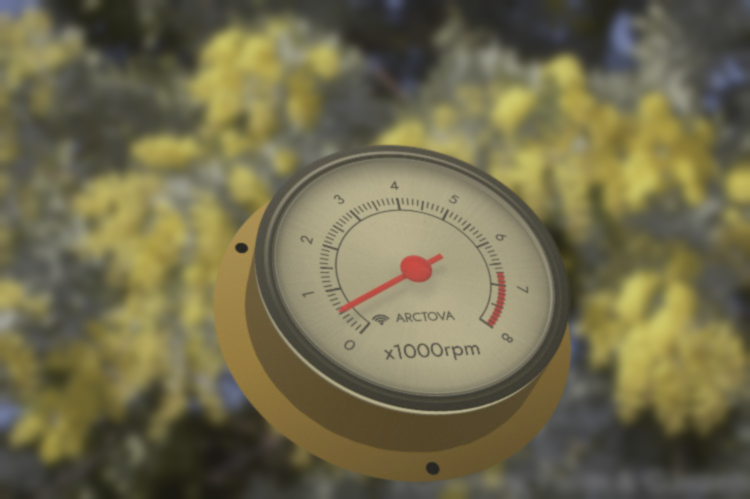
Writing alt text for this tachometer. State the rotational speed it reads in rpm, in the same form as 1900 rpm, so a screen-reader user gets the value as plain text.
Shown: 500 rpm
